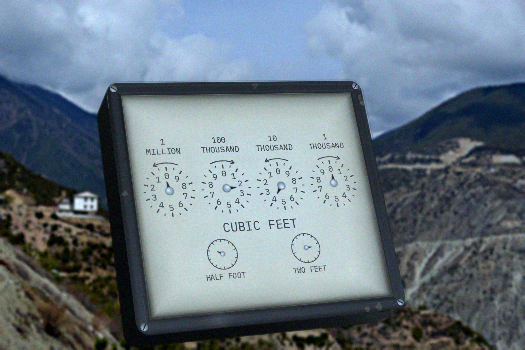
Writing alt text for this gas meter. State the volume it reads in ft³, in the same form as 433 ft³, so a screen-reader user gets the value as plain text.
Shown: 24000 ft³
